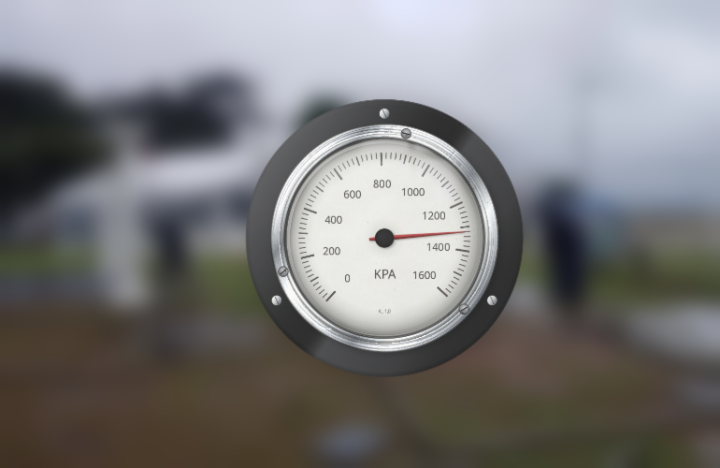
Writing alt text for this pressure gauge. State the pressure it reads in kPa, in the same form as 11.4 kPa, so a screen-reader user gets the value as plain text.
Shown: 1320 kPa
